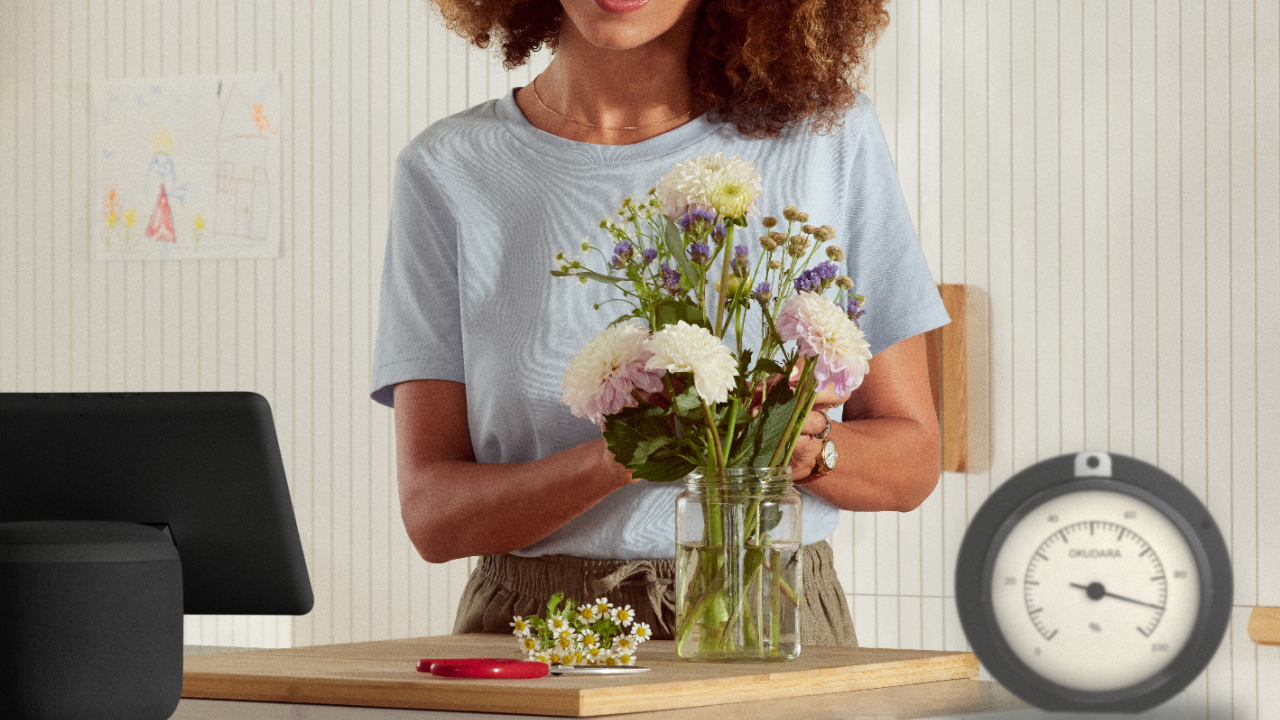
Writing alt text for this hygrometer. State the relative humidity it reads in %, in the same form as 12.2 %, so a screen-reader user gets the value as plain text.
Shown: 90 %
